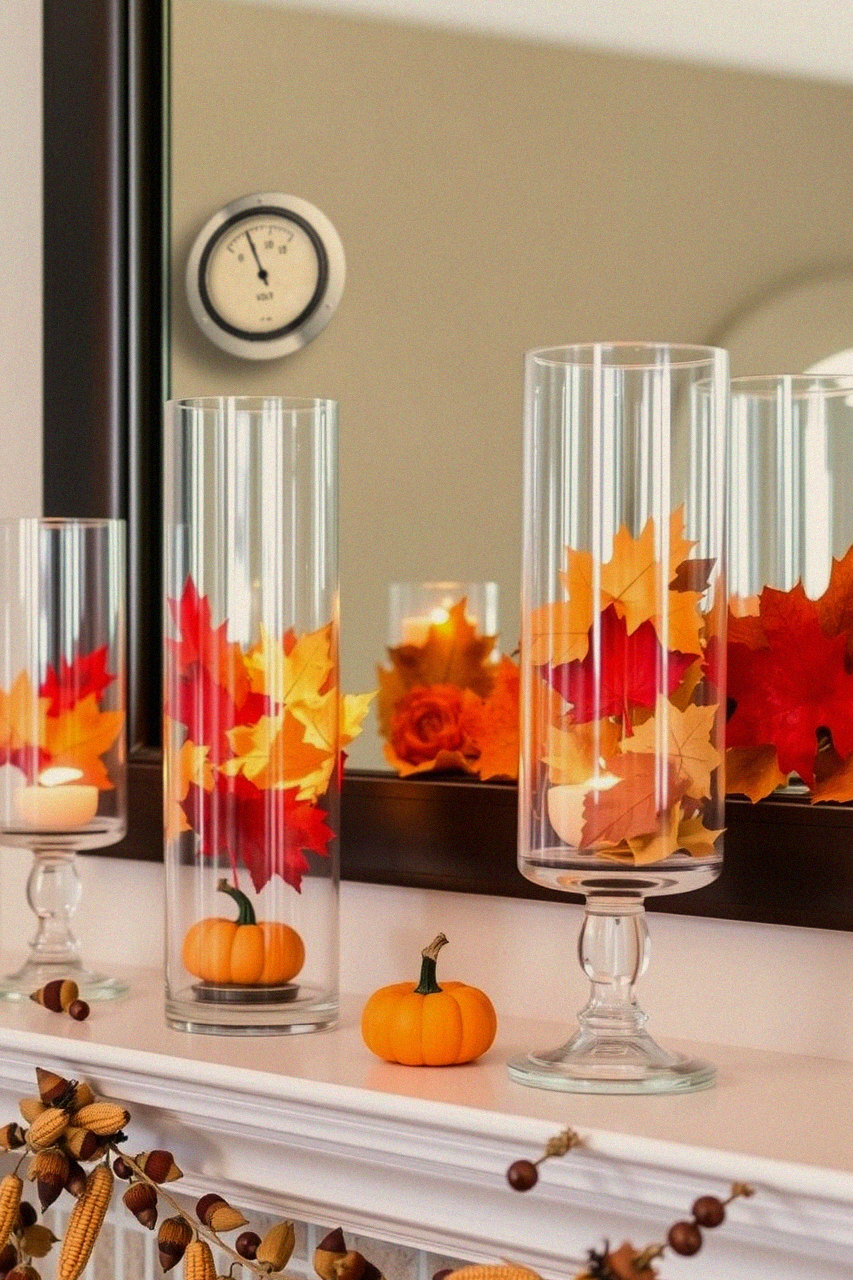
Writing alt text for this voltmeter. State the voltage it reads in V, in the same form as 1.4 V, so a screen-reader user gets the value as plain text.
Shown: 5 V
